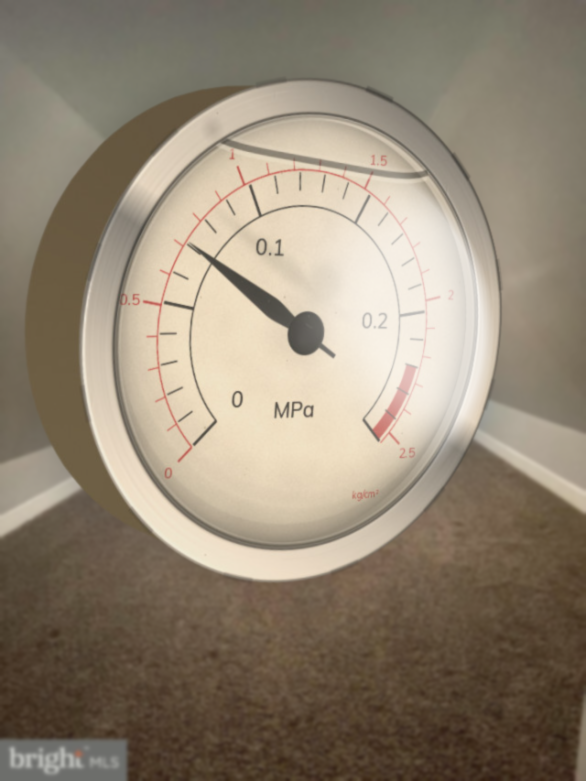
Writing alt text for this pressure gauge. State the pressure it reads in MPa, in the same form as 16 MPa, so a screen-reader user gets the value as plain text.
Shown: 0.07 MPa
